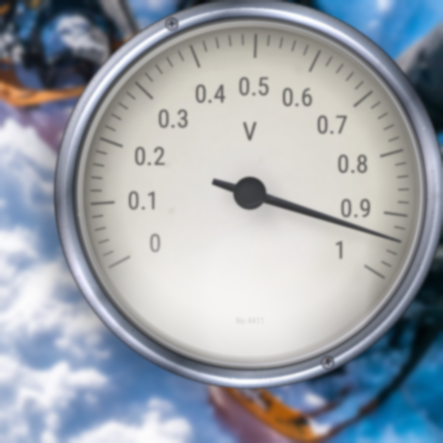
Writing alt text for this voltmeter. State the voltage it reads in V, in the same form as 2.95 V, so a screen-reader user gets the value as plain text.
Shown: 0.94 V
